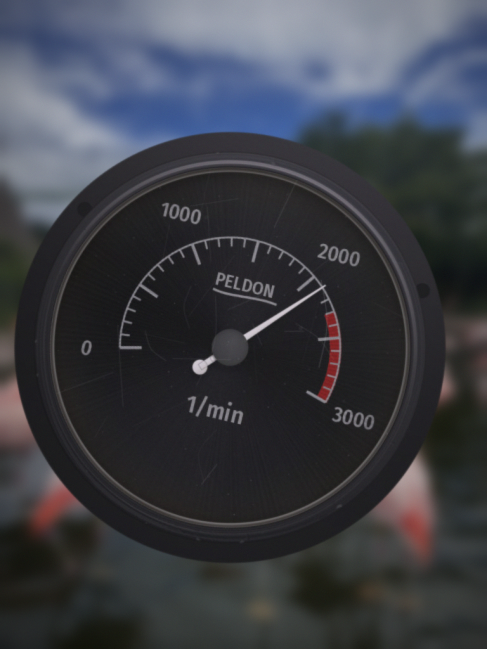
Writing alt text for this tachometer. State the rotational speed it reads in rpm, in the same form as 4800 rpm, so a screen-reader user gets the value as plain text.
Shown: 2100 rpm
